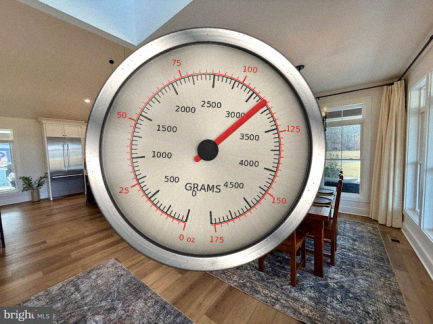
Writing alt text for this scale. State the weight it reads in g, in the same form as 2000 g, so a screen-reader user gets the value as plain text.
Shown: 3150 g
